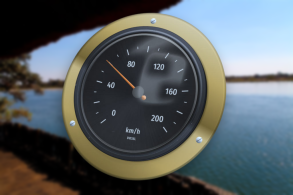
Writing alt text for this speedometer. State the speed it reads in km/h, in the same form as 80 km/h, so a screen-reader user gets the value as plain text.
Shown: 60 km/h
